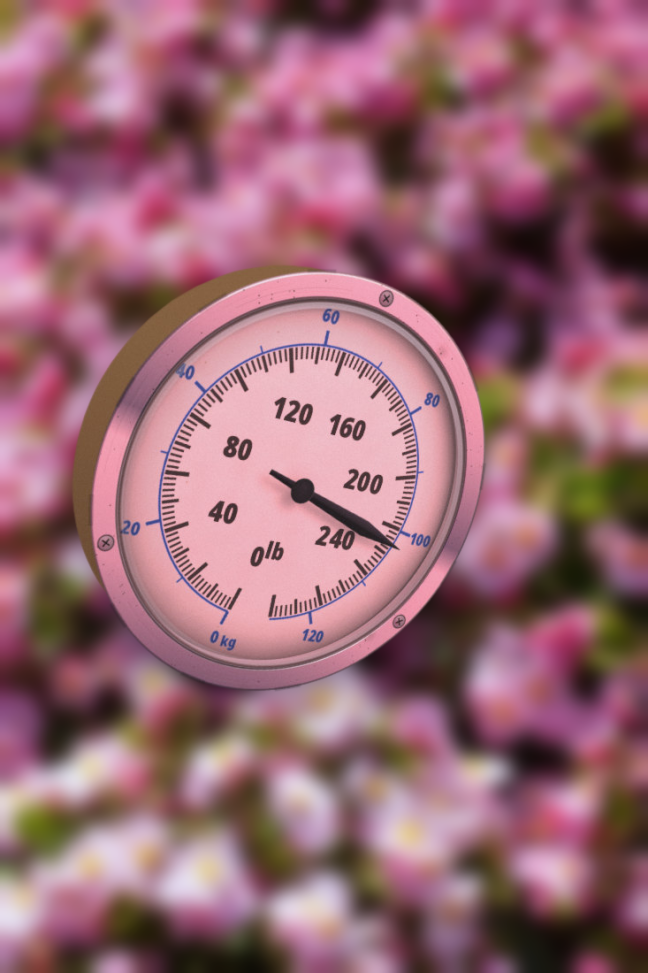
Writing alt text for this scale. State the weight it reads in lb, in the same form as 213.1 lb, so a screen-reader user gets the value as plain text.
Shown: 226 lb
